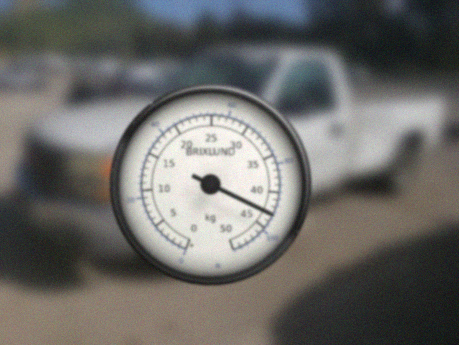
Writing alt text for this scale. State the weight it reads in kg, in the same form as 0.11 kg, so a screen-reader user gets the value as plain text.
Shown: 43 kg
